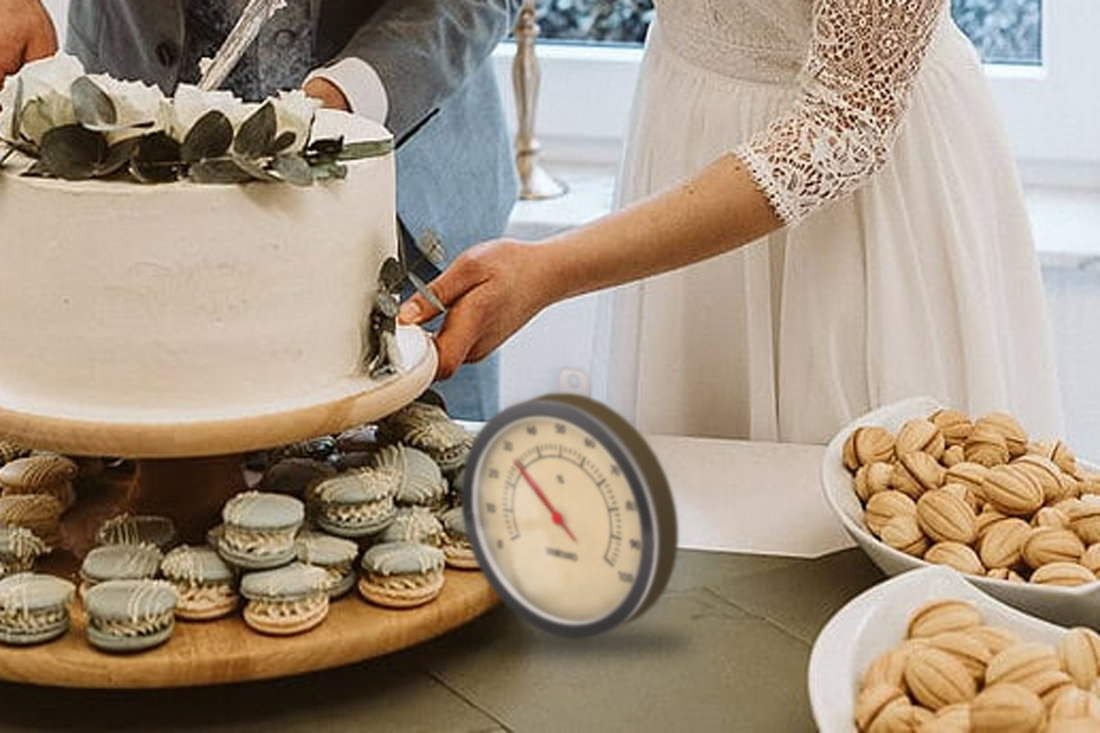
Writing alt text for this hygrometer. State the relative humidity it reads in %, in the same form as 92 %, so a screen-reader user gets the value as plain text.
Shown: 30 %
